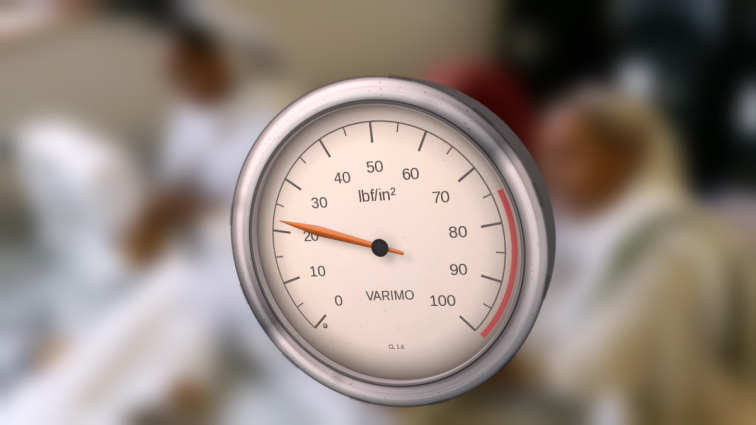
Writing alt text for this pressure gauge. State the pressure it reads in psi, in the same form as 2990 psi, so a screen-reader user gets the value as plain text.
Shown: 22.5 psi
